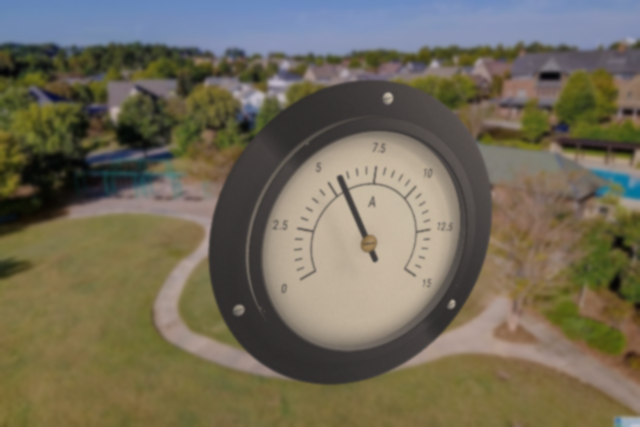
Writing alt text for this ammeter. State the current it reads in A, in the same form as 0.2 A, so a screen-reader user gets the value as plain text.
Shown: 5.5 A
